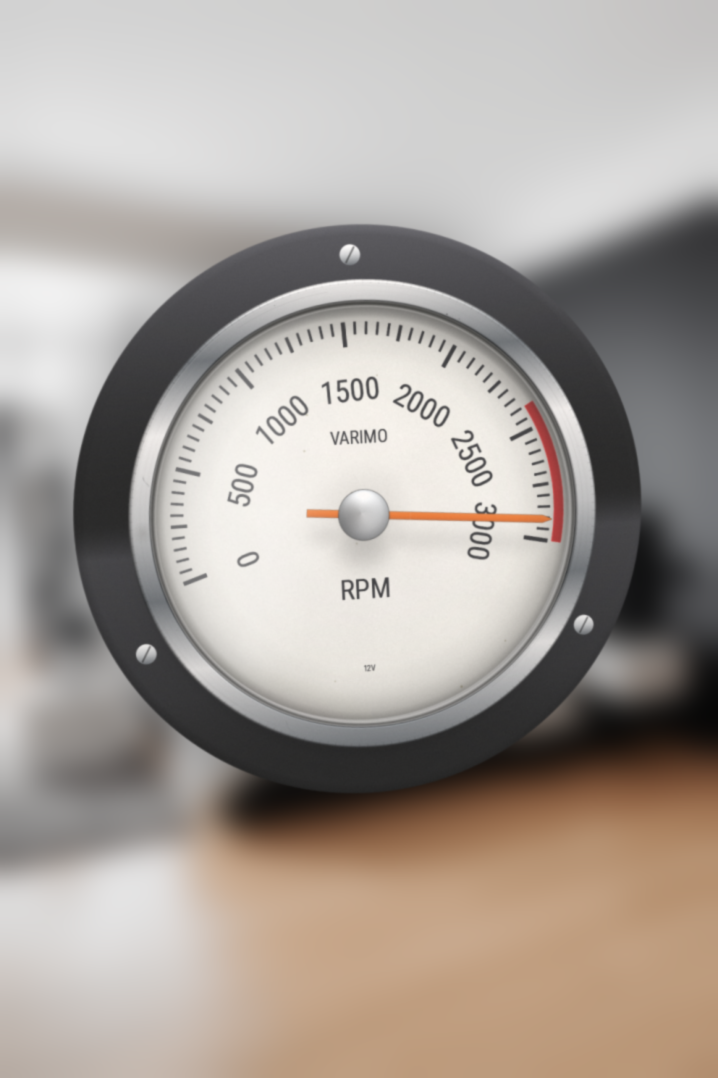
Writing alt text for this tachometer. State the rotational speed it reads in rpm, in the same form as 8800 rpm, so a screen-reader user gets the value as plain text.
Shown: 2900 rpm
